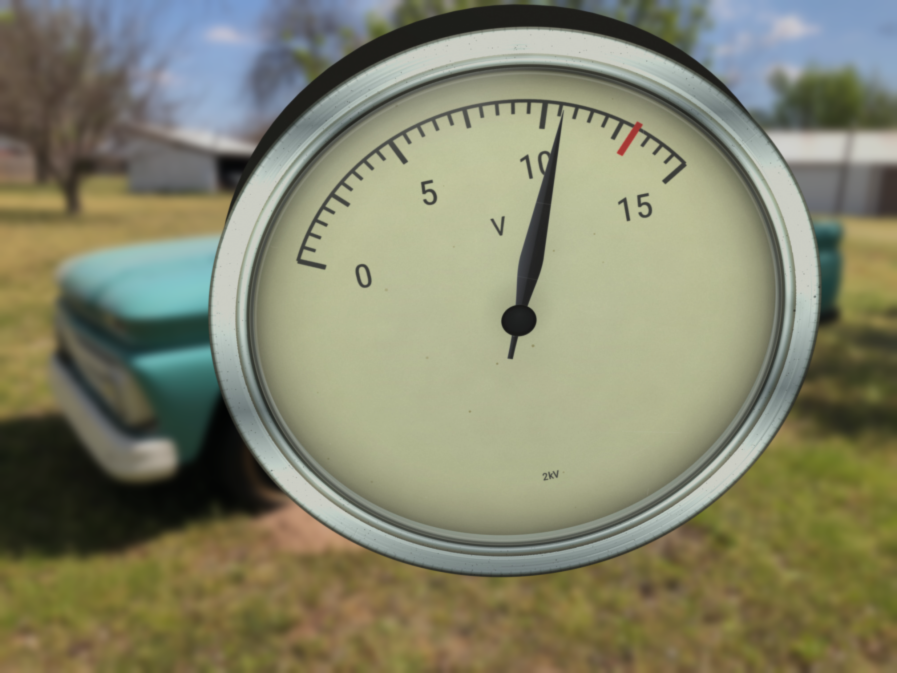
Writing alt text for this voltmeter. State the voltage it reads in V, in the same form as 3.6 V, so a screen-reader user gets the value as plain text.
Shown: 10.5 V
